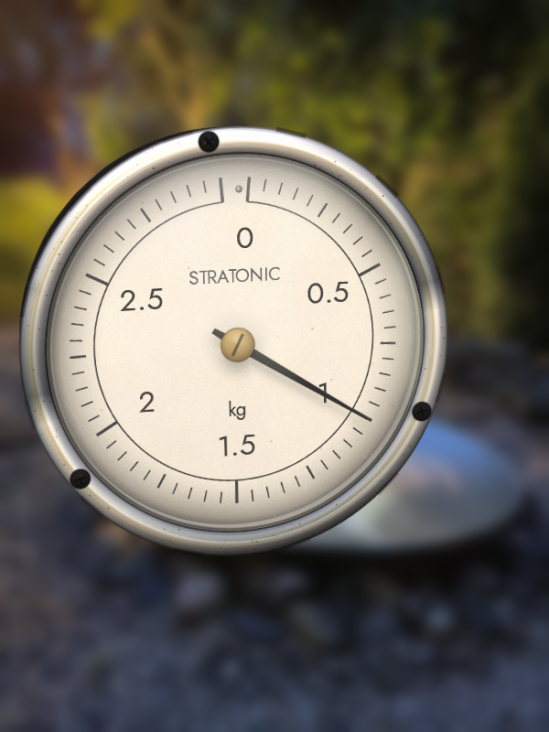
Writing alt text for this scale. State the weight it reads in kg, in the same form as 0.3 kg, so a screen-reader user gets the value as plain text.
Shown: 1 kg
